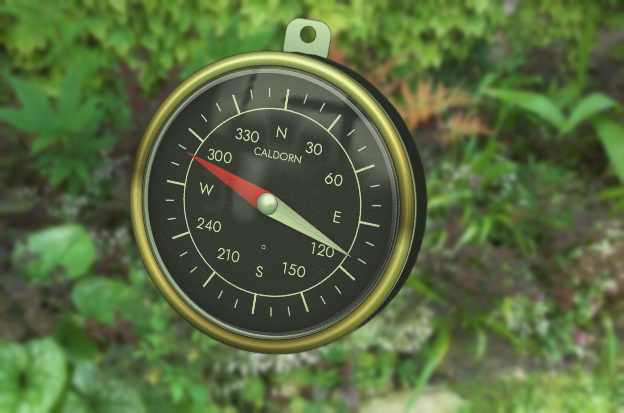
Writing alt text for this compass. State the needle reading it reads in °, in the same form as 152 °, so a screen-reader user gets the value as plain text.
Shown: 290 °
